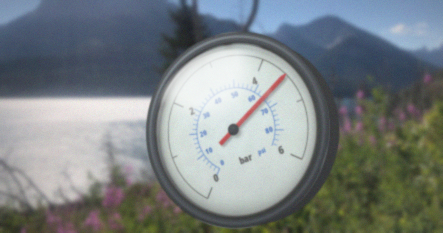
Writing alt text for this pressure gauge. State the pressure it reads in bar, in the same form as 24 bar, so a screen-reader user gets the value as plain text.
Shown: 4.5 bar
